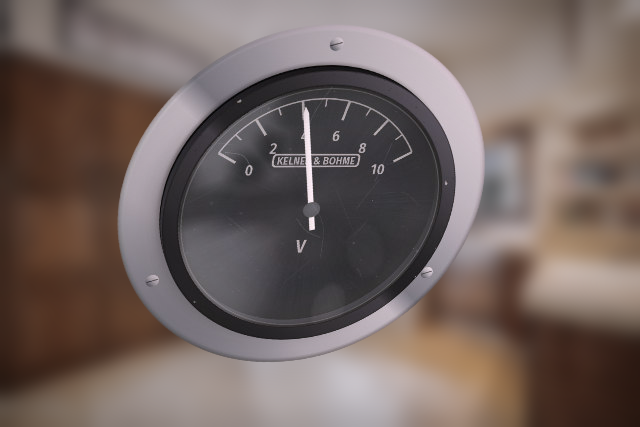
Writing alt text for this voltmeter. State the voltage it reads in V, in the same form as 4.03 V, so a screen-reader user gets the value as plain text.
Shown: 4 V
